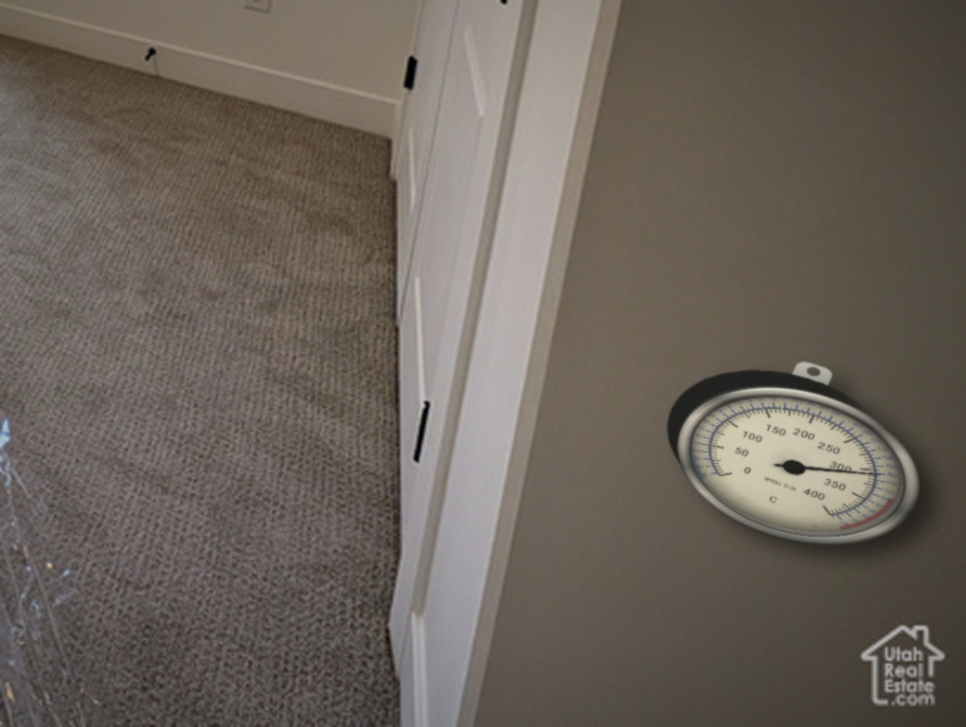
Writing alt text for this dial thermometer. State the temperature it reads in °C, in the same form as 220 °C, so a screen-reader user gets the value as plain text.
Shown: 300 °C
